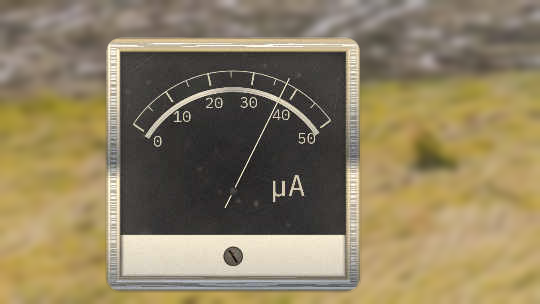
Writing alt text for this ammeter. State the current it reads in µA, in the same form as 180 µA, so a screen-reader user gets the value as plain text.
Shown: 37.5 µA
